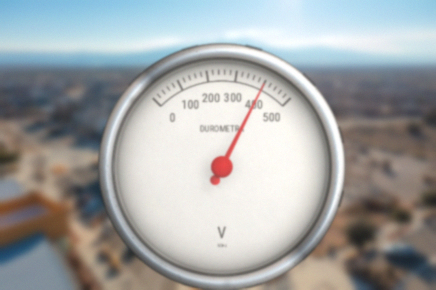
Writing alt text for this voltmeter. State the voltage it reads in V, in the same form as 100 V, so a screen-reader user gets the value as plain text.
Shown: 400 V
